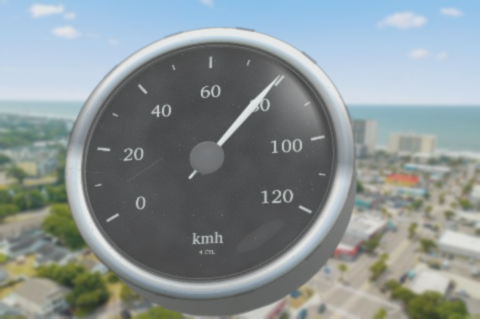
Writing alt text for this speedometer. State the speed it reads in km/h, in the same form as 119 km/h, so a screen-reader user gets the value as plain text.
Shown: 80 km/h
